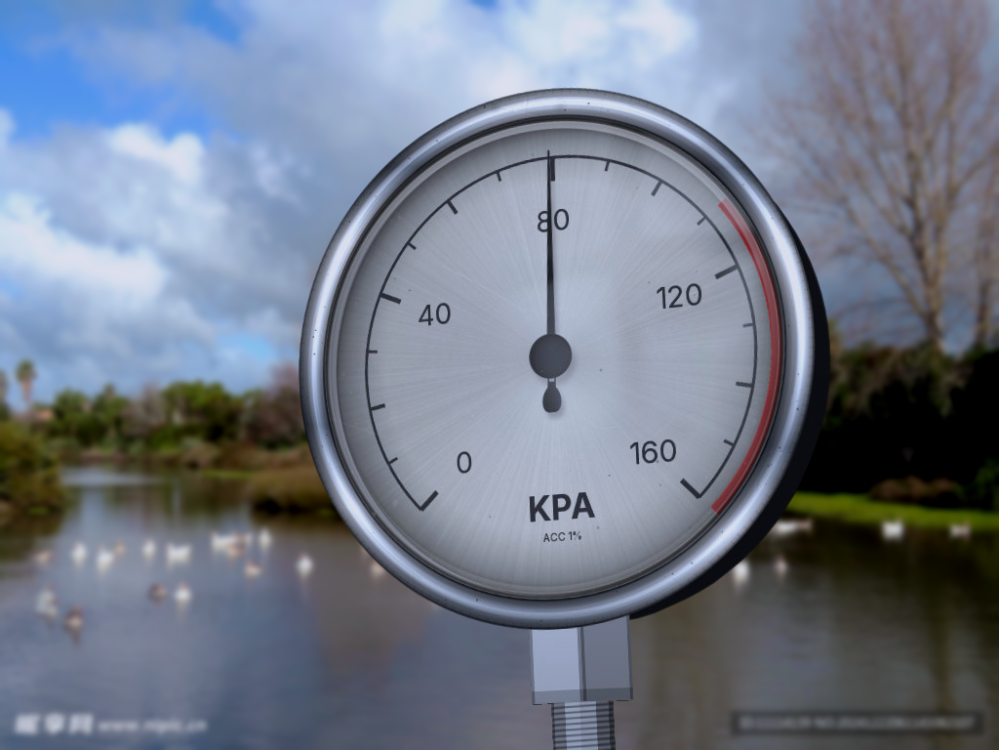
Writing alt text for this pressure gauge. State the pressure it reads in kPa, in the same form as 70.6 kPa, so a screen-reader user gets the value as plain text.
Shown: 80 kPa
